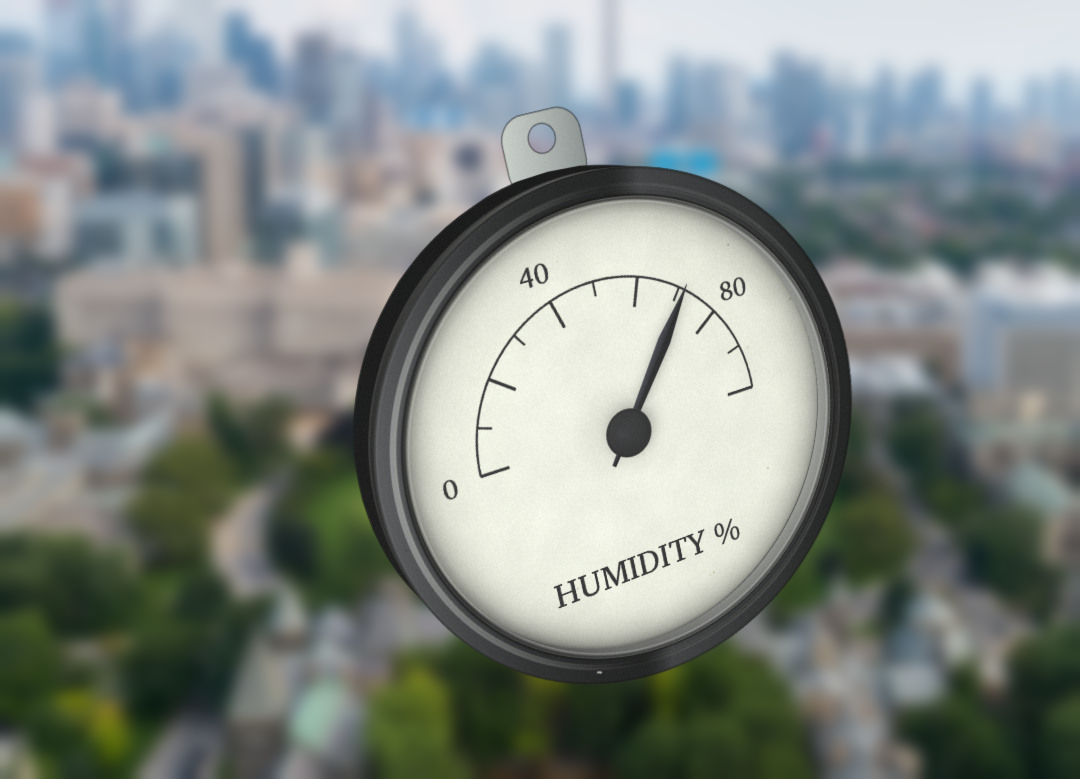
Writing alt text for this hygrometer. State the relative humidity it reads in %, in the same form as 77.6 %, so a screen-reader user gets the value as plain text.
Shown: 70 %
